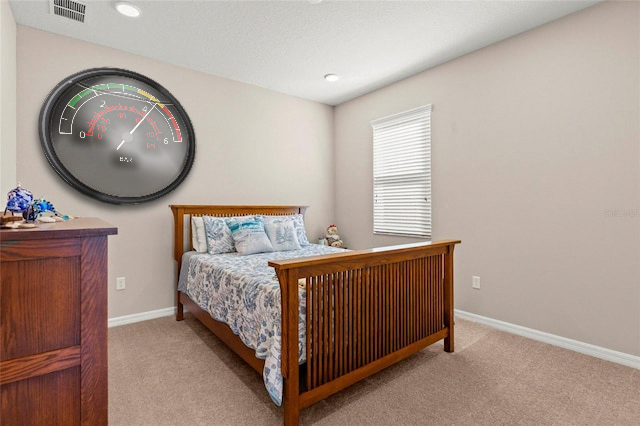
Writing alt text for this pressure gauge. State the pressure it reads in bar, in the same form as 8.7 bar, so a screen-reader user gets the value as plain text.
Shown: 4.25 bar
